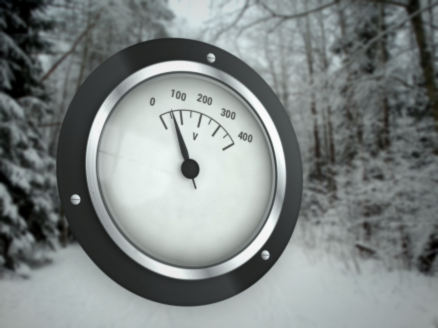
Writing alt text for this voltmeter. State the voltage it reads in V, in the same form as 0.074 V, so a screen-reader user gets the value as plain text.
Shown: 50 V
